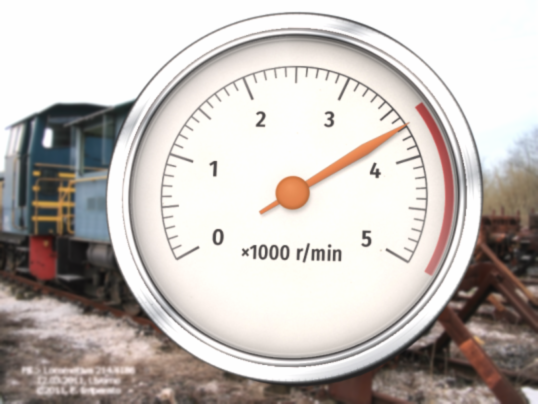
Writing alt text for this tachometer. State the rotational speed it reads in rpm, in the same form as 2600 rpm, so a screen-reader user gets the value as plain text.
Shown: 3700 rpm
